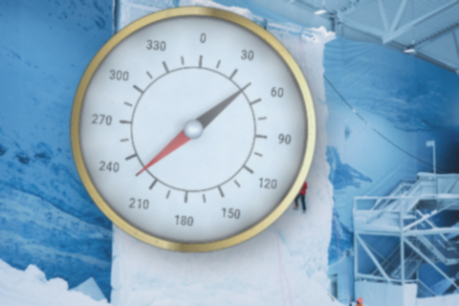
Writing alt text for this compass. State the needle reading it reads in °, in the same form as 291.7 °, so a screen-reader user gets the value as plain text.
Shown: 225 °
